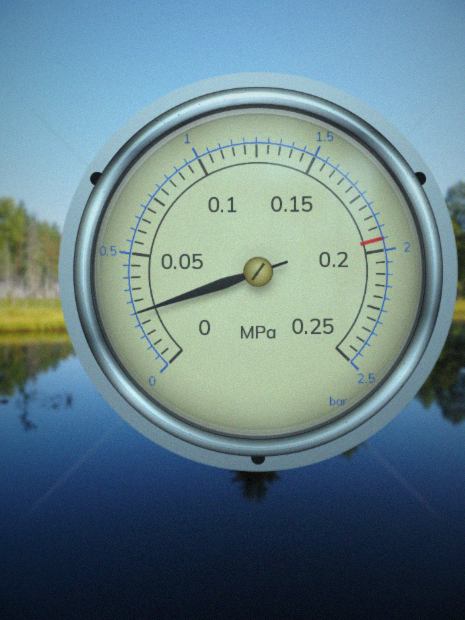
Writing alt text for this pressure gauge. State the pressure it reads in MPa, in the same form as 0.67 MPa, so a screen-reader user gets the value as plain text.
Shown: 0.025 MPa
